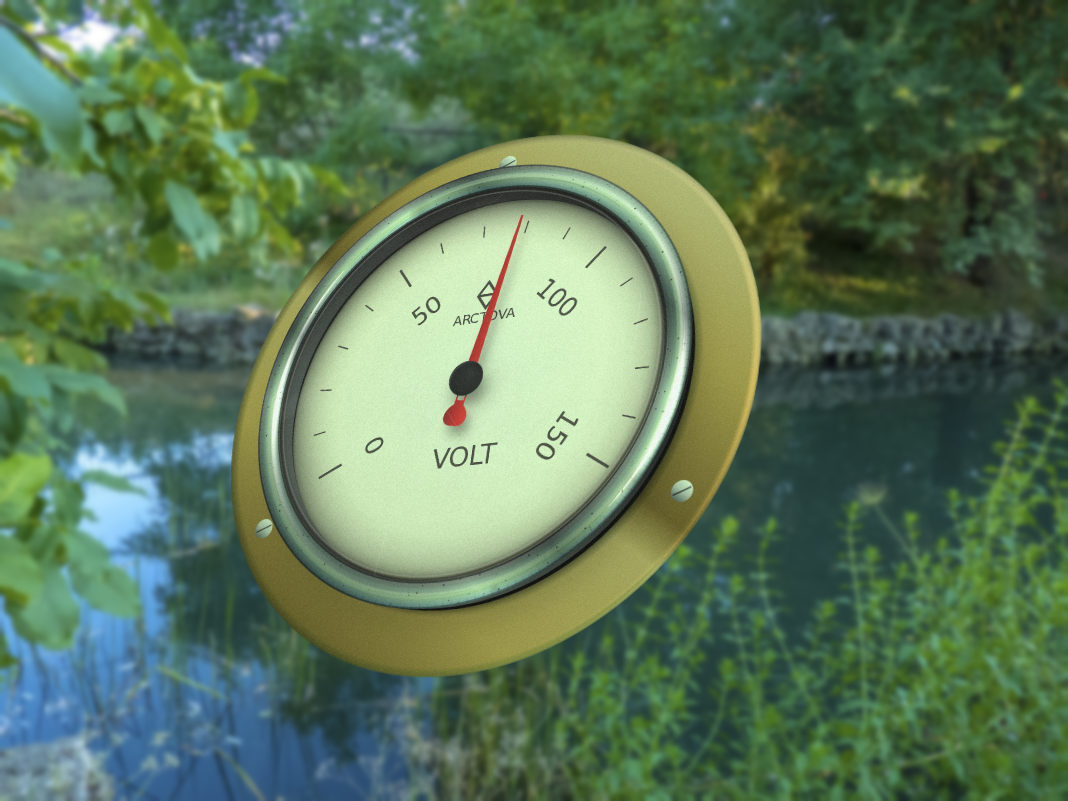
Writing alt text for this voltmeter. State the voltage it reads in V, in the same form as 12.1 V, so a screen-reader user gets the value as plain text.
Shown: 80 V
